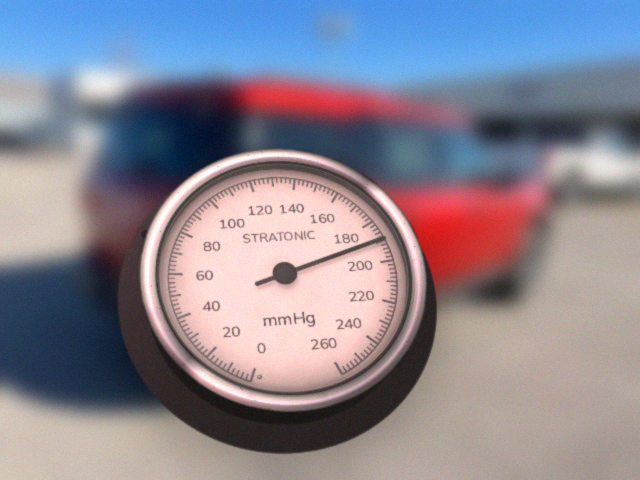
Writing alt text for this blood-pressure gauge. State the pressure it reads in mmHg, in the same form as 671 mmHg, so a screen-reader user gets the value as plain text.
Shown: 190 mmHg
